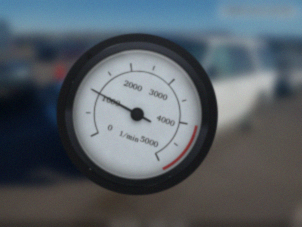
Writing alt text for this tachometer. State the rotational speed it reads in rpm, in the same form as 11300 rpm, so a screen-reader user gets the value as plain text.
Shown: 1000 rpm
